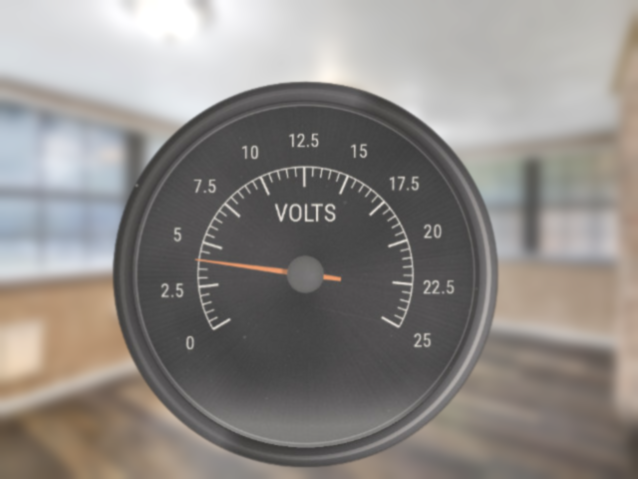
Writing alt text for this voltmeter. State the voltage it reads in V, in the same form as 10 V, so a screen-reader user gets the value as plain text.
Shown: 4 V
